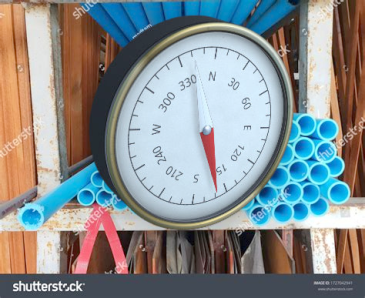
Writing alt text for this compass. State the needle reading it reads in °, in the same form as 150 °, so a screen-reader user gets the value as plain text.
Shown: 160 °
